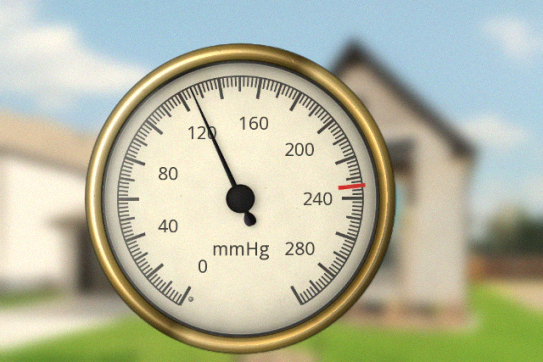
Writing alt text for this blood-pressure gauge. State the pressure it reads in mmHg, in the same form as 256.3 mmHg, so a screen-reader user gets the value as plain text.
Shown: 126 mmHg
